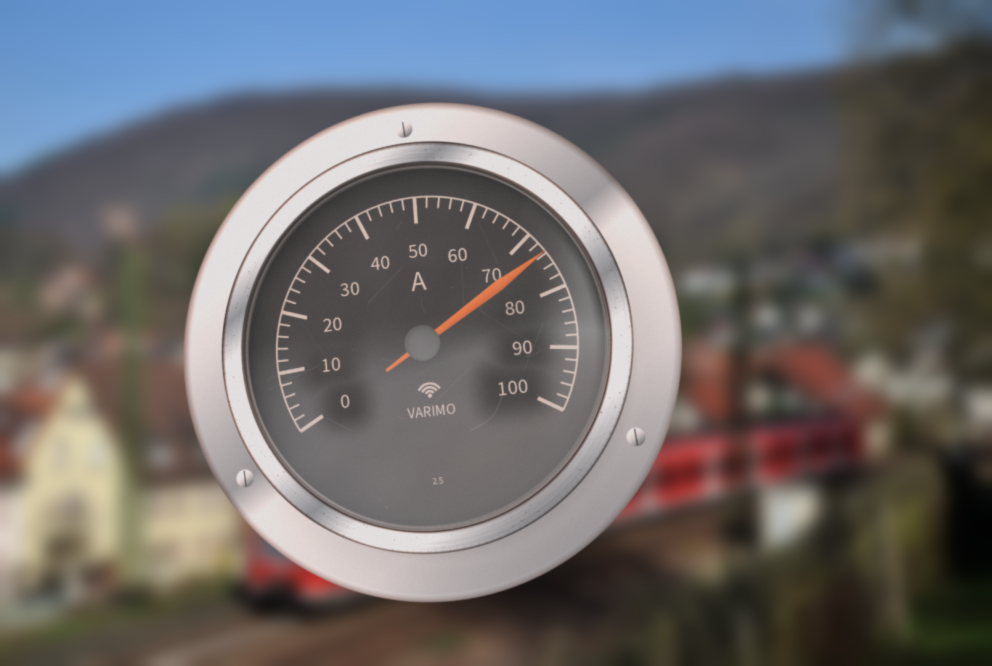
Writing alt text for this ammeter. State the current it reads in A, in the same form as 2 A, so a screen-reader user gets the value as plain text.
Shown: 74 A
